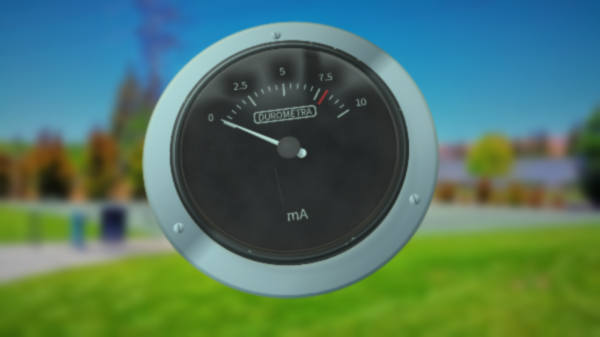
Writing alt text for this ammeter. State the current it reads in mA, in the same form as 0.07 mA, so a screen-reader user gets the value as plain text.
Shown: 0 mA
